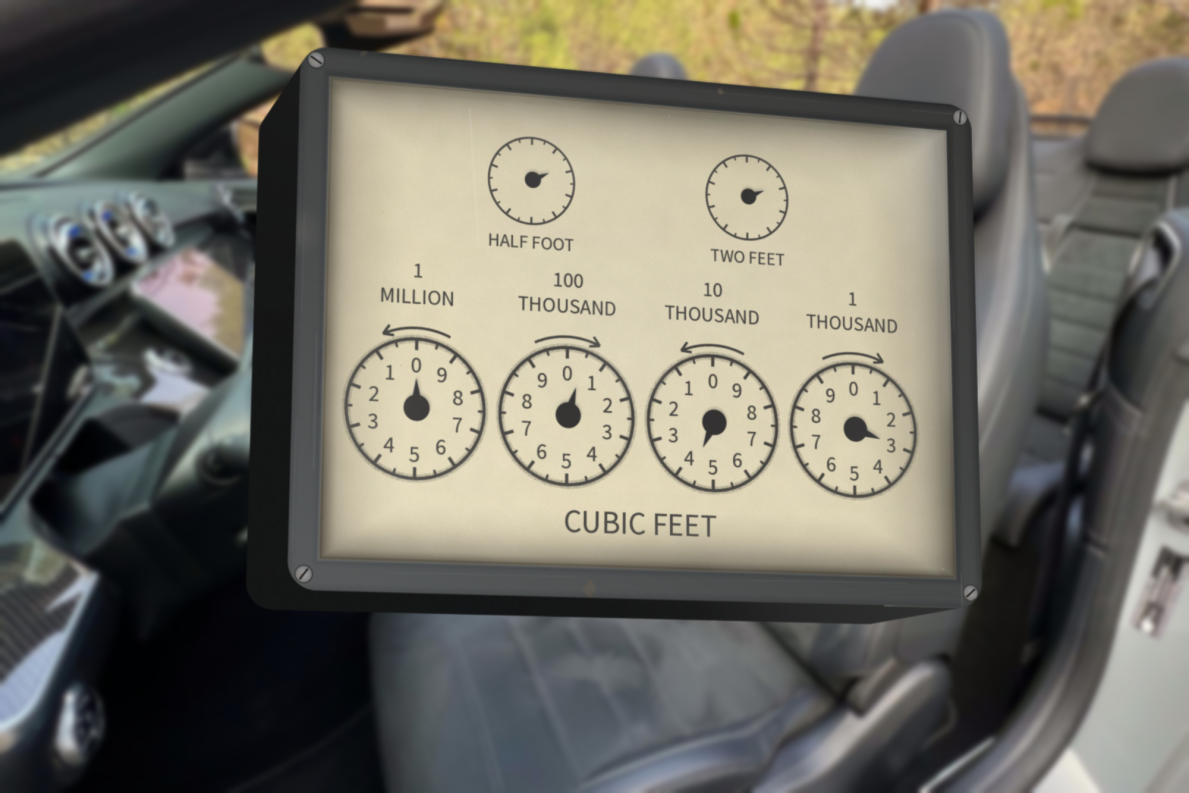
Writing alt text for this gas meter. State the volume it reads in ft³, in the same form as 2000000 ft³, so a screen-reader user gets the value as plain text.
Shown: 4300 ft³
